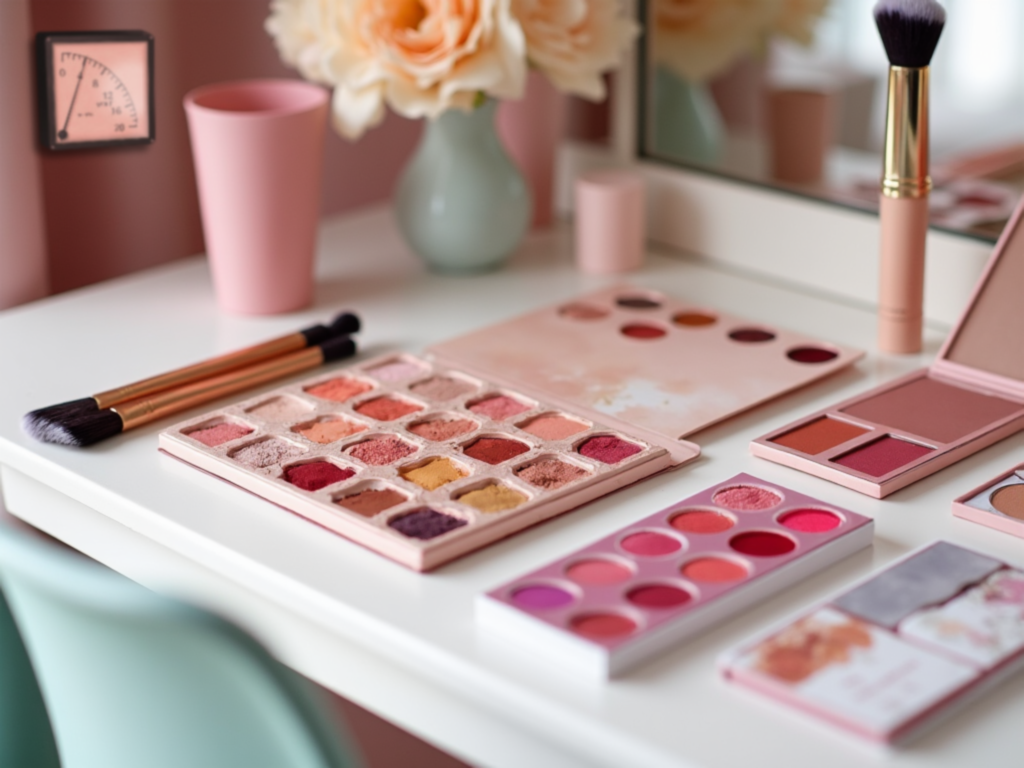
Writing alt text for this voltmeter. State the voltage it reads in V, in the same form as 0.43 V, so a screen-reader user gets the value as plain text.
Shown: 4 V
